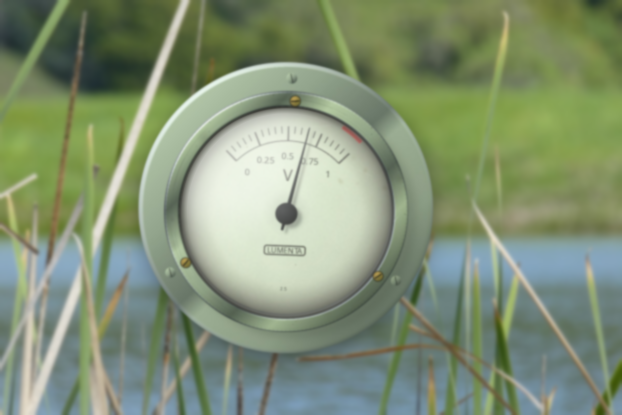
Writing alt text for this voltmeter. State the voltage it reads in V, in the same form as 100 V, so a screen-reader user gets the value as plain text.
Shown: 0.65 V
